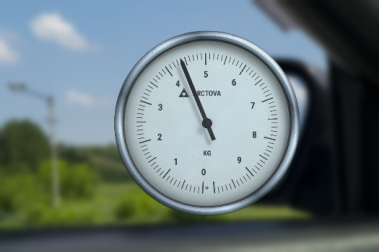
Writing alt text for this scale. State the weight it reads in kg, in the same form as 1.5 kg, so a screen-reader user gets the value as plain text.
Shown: 4.4 kg
